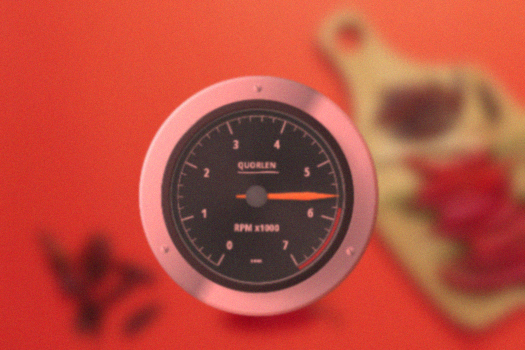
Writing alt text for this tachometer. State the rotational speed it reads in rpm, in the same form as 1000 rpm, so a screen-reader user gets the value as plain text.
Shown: 5600 rpm
